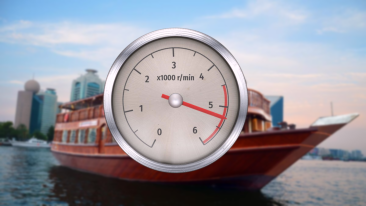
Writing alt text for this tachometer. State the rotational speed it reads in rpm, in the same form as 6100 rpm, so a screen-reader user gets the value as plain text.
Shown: 5250 rpm
